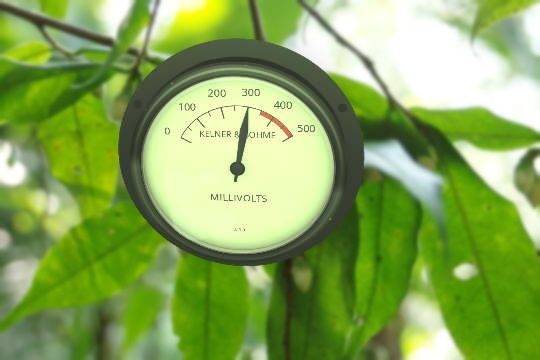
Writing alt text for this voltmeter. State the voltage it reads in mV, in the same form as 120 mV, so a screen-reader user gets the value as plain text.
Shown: 300 mV
